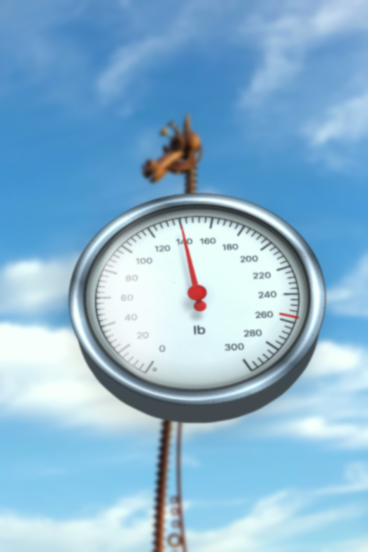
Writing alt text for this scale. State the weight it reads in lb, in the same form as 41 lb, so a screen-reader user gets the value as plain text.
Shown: 140 lb
